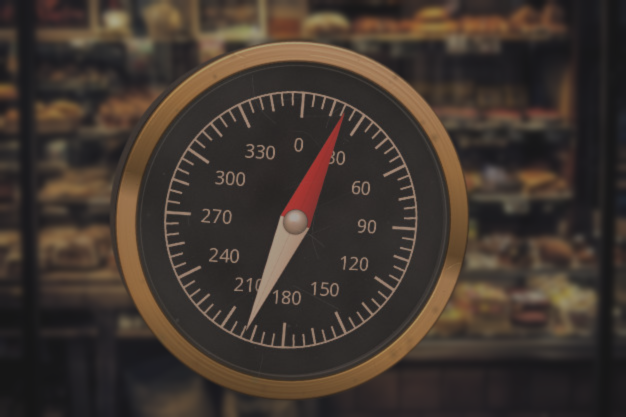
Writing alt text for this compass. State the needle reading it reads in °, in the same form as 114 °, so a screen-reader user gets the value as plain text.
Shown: 20 °
